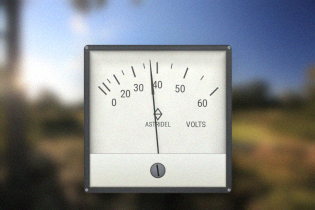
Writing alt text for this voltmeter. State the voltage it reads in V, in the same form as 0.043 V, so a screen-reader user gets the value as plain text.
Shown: 37.5 V
